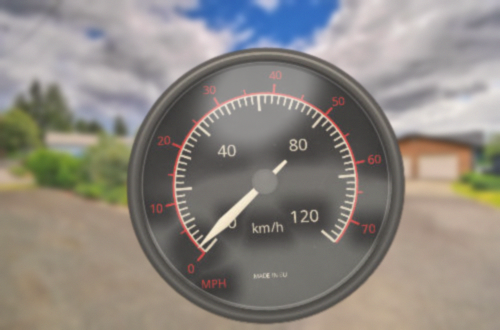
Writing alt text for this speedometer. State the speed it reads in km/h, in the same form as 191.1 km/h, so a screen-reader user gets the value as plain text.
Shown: 2 km/h
